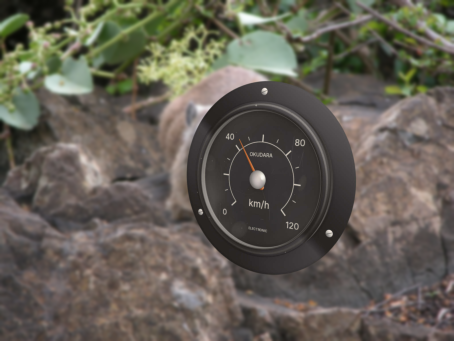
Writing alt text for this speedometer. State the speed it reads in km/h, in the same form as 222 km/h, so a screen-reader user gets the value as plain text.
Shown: 45 km/h
